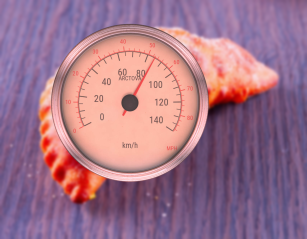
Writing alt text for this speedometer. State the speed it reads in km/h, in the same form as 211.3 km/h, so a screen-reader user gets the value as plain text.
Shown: 85 km/h
